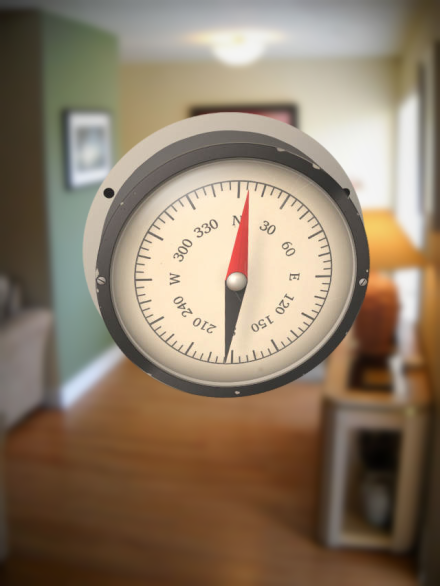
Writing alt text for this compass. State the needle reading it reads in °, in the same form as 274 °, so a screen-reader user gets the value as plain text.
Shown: 5 °
